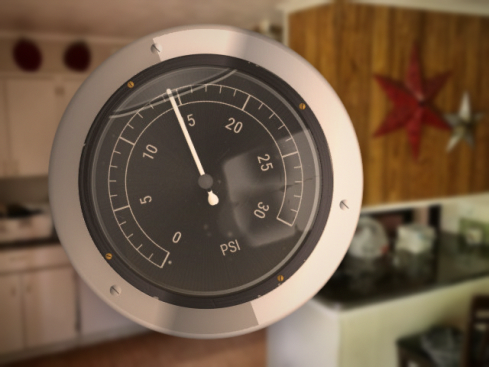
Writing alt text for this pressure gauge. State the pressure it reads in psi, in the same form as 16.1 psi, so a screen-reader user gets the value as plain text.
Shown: 14.5 psi
